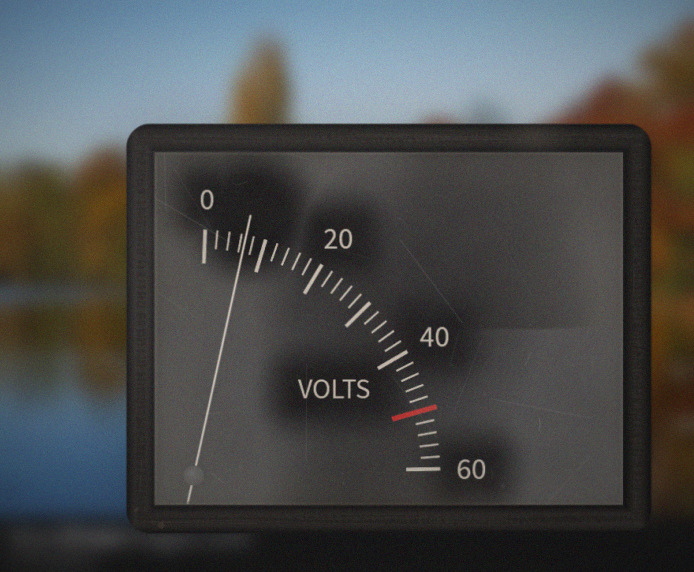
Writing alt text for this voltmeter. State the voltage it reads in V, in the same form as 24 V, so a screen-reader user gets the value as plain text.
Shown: 7 V
